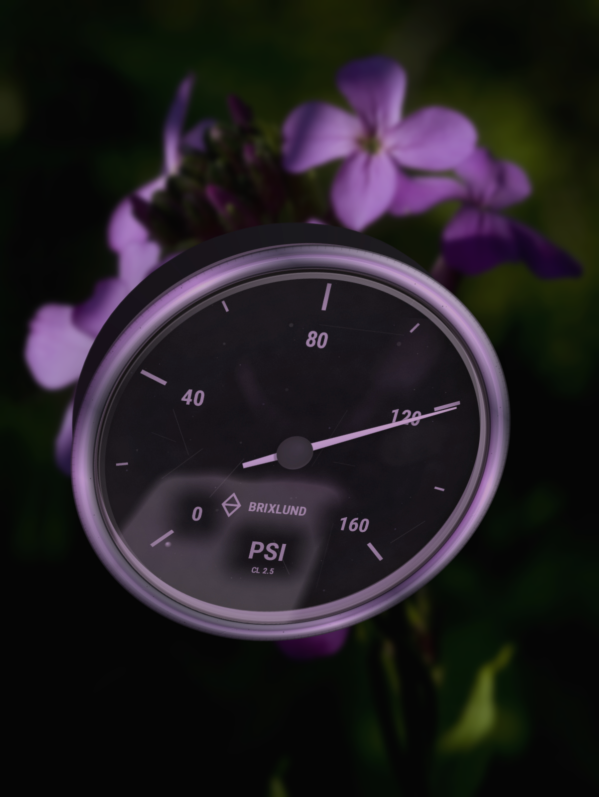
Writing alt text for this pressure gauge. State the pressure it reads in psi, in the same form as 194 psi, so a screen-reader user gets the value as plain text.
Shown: 120 psi
